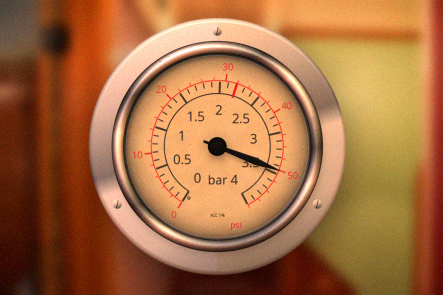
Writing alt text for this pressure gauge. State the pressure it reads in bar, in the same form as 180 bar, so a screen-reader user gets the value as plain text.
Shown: 3.45 bar
